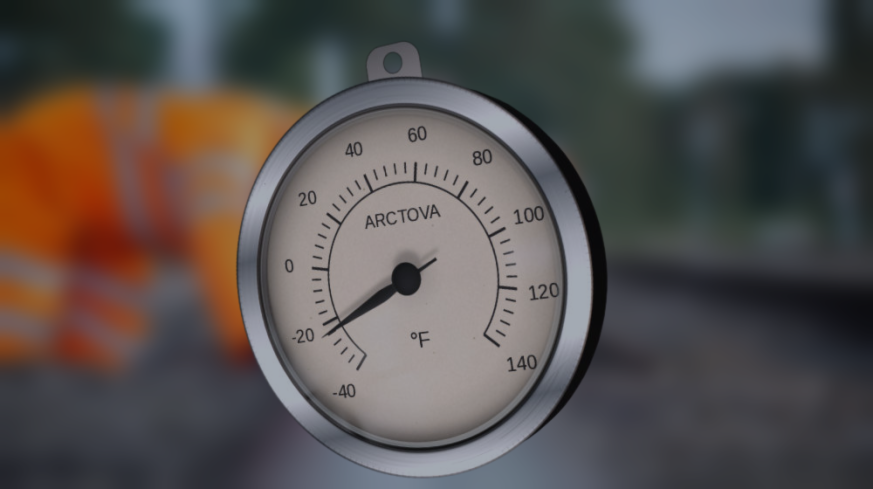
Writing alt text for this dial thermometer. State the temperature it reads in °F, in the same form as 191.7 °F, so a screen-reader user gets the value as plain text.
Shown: -24 °F
